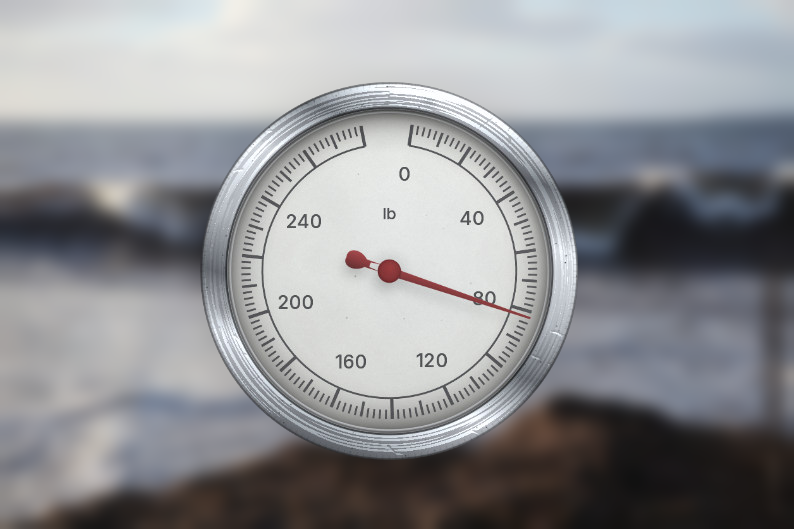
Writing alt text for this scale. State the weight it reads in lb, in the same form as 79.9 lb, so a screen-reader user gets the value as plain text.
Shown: 82 lb
